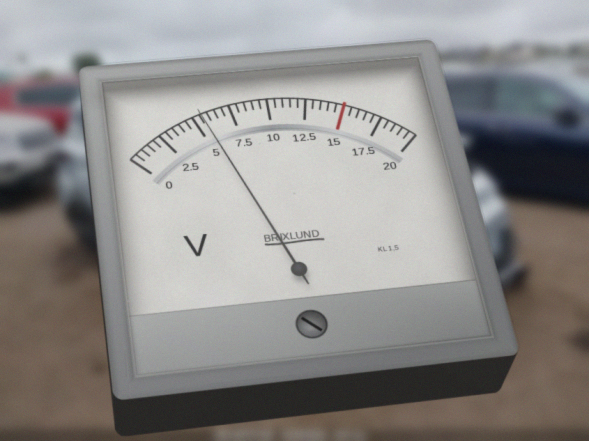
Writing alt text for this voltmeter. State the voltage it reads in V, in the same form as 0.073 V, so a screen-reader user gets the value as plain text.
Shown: 5.5 V
